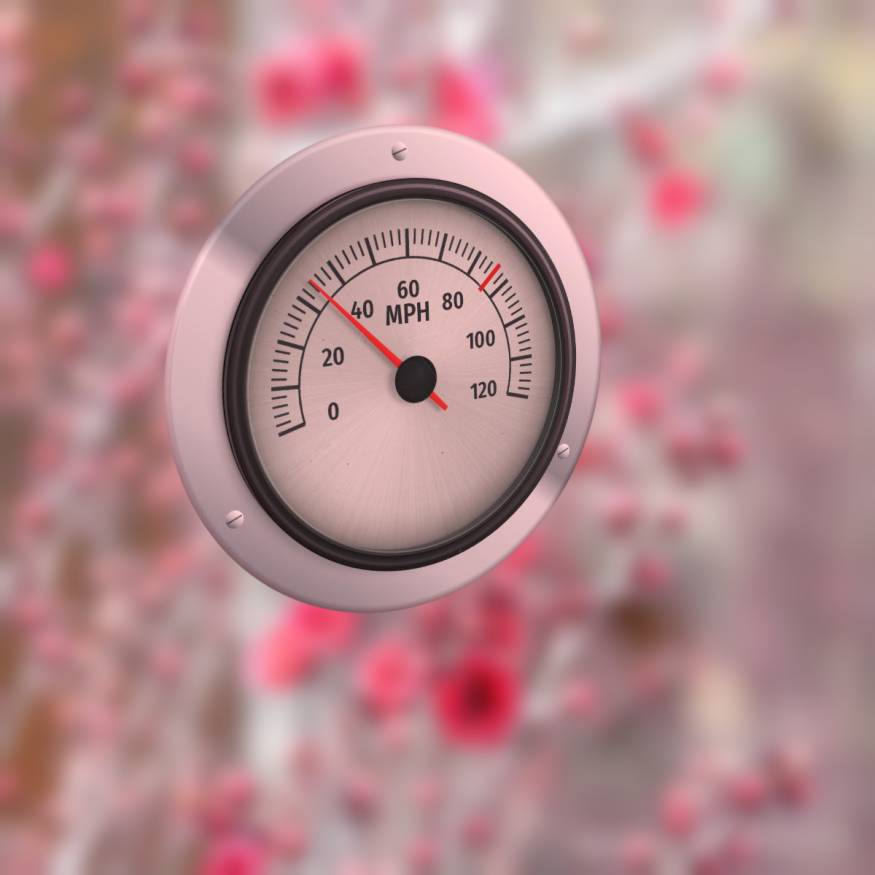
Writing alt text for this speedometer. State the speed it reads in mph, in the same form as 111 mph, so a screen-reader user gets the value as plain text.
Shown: 34 mph
